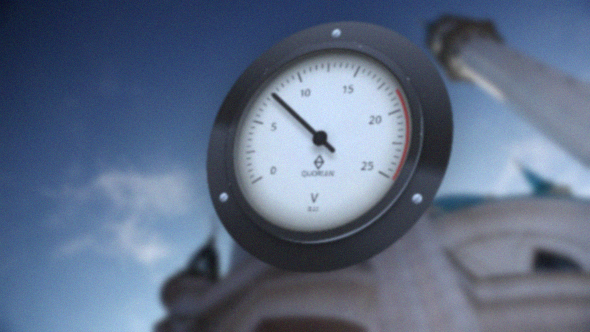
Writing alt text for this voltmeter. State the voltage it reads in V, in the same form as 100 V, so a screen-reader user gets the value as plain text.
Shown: 7.5 V
